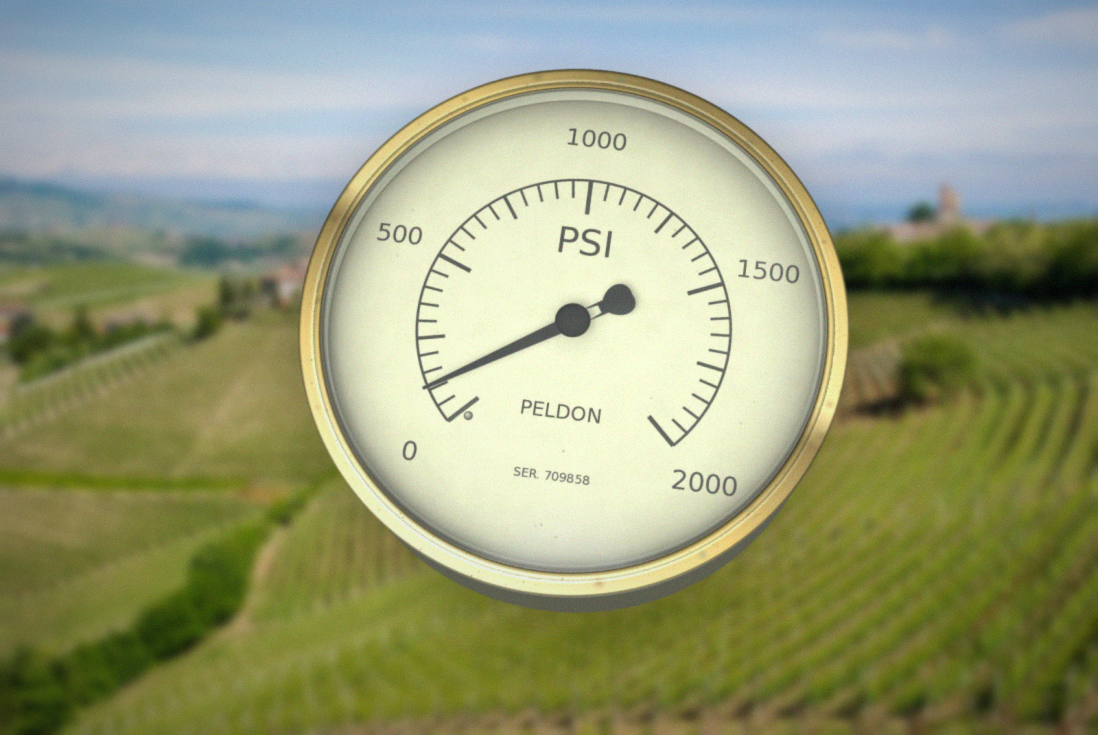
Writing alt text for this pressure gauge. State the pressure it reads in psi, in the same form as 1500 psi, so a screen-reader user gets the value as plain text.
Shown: 100 psi
